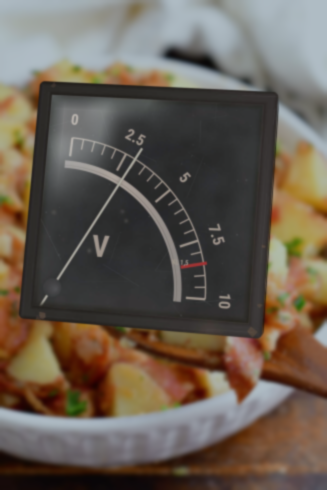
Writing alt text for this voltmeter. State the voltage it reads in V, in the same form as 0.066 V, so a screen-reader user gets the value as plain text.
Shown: 3 V
